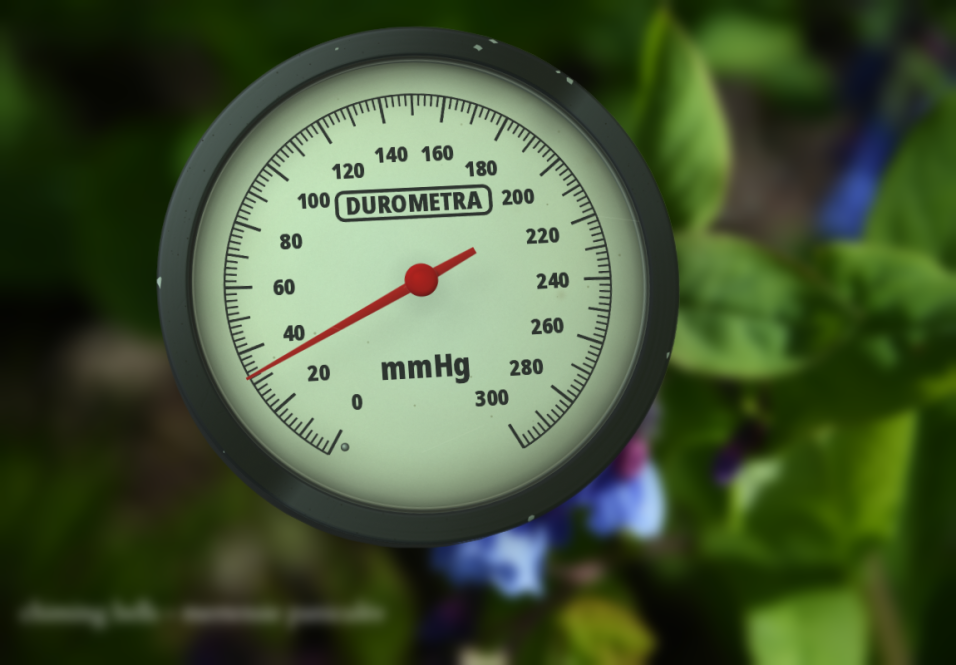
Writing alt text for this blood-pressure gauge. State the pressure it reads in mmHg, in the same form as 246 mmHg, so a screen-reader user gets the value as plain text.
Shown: 32 mmHg
